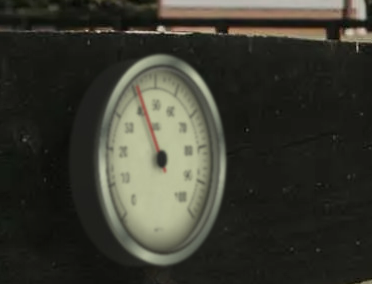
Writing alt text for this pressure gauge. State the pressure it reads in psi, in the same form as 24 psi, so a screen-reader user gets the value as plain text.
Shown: 40 psi
